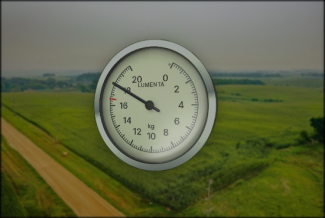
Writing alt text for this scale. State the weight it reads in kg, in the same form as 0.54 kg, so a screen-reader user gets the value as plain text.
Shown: 18 kg
